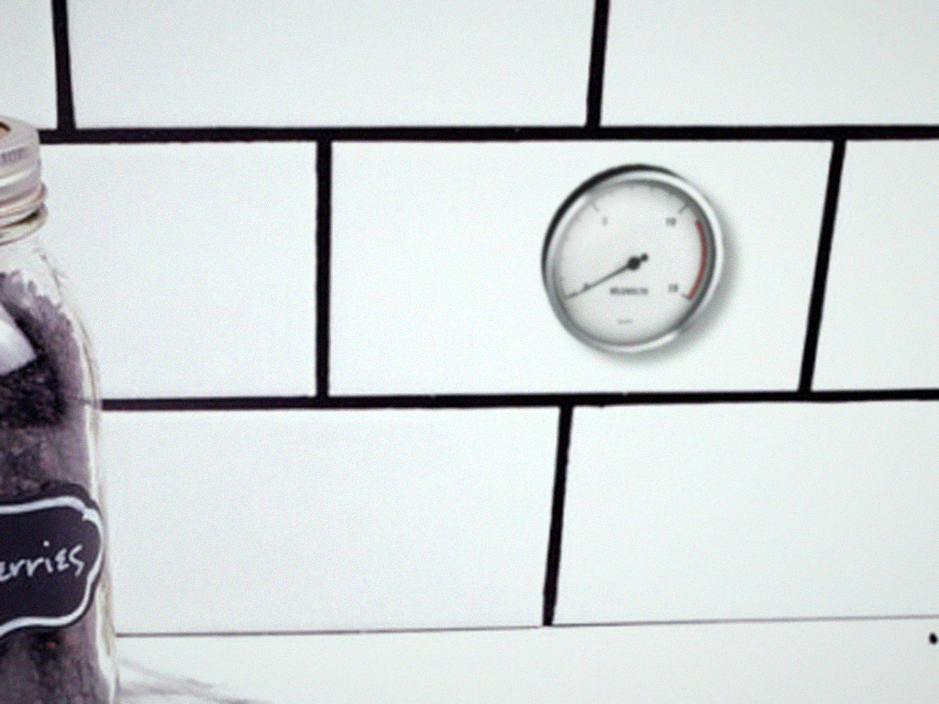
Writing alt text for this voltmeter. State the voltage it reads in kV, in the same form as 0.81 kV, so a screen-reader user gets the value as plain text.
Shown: 0 kV
